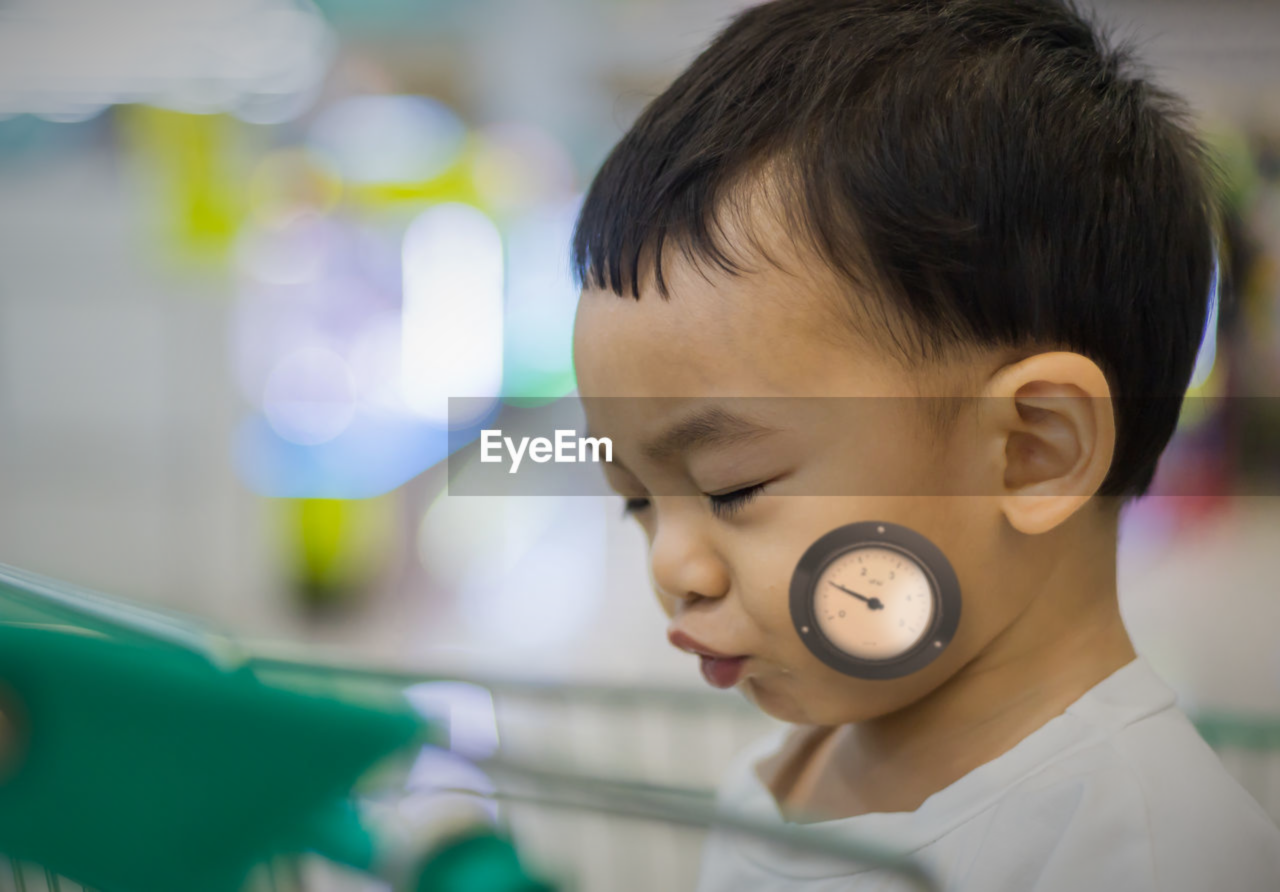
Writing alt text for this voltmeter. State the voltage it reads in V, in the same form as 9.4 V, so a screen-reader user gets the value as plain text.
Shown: 1 V
